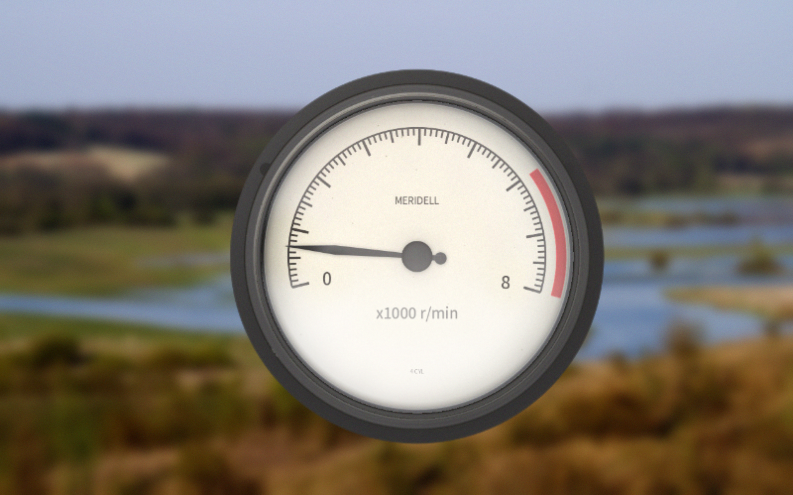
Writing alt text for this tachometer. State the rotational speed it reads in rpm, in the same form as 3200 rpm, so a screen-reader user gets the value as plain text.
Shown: 700 rpm
